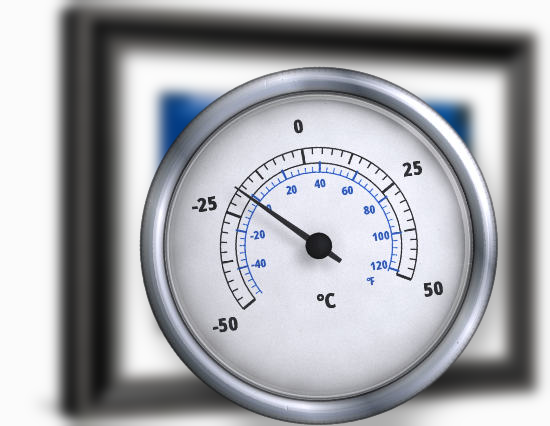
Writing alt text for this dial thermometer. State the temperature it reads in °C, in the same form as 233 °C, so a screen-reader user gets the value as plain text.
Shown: -18.75 °C
